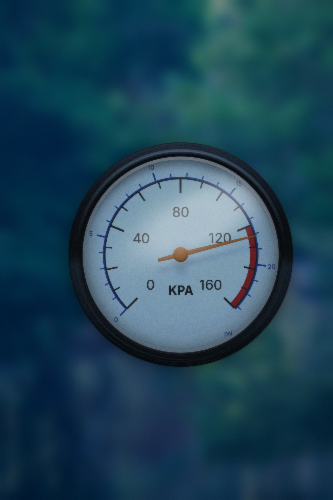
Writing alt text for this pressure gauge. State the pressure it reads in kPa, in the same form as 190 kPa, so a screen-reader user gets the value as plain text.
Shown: 125 kPa
